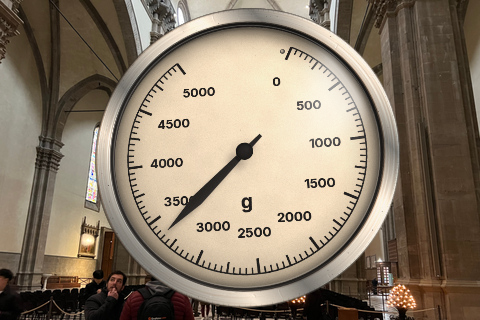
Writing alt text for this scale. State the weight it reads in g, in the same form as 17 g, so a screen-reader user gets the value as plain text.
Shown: 3350 g
